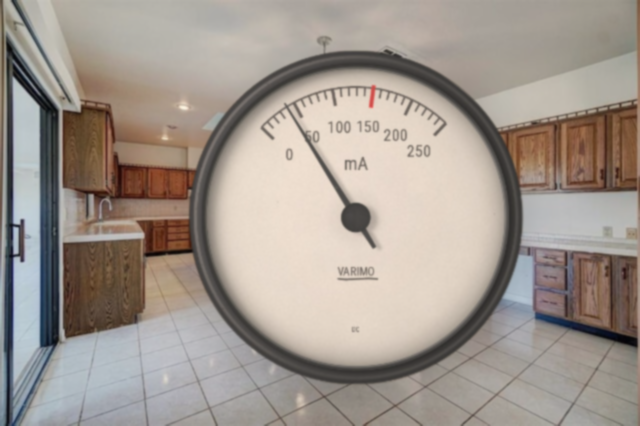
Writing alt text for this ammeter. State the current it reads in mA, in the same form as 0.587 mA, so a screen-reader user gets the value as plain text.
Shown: 40 mA
